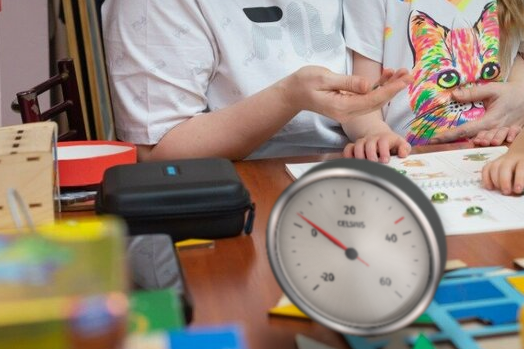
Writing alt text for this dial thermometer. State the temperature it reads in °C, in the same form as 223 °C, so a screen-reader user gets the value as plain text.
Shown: 4 °C
